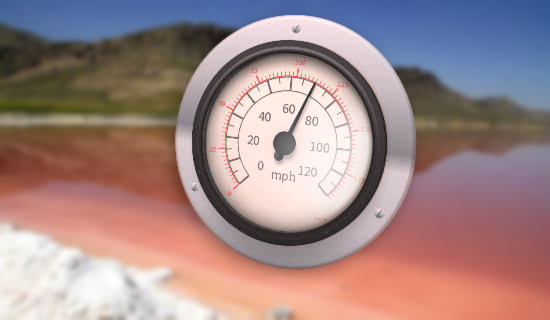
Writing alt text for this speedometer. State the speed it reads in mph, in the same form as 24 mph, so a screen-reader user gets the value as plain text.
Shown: 70 mph
